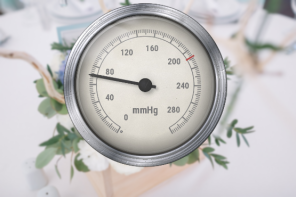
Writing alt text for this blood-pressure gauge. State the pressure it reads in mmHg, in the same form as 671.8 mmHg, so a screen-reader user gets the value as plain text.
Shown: 70 mmHg
